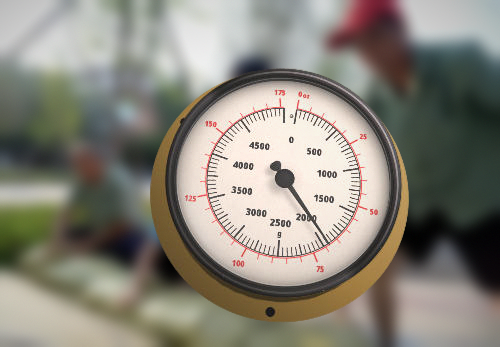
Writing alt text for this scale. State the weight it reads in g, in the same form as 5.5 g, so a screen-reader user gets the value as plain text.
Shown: 1950 g
